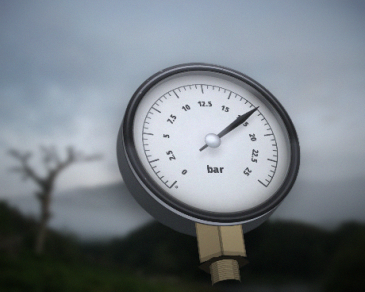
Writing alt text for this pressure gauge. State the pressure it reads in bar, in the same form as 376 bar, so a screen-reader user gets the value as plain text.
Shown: 17.5 bar
